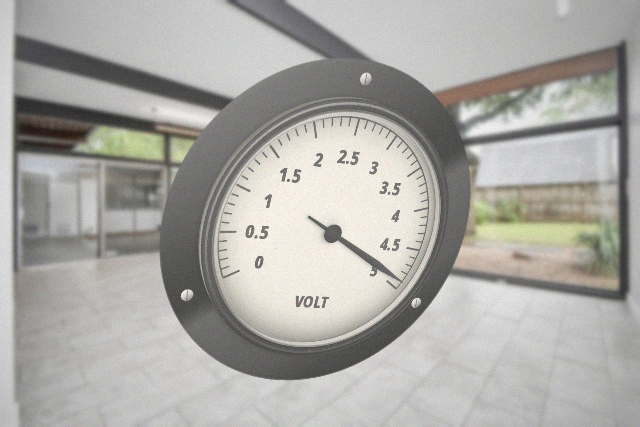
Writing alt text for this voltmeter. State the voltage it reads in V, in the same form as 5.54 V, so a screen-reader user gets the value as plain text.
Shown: 4.9 V
